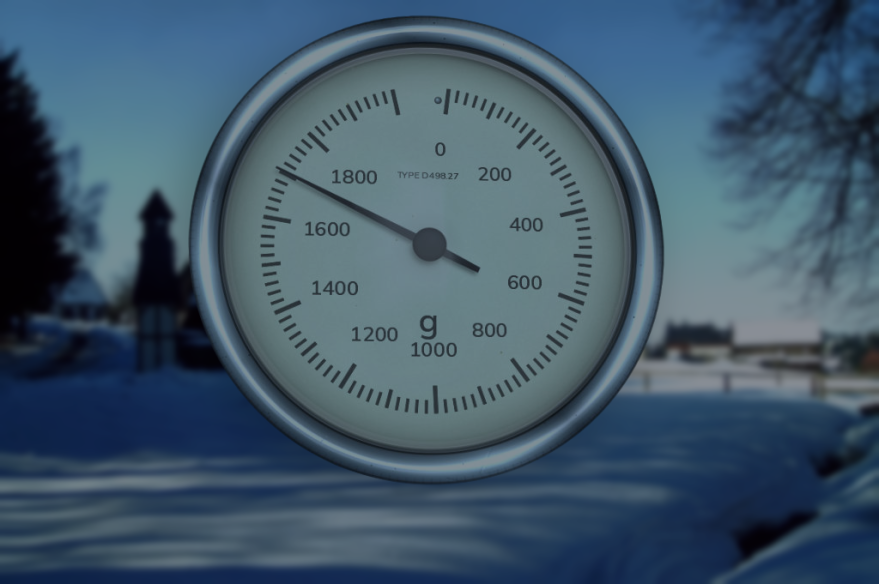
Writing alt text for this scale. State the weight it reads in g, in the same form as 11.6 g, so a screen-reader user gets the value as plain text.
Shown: 1700 g
